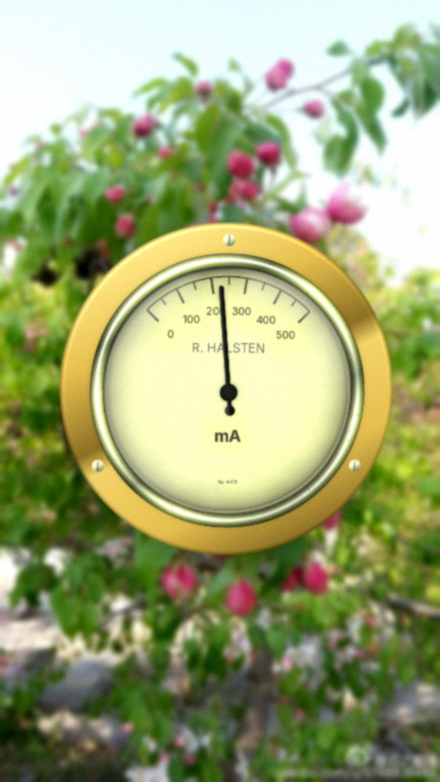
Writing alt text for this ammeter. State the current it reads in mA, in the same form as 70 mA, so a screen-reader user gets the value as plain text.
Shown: 225 mA
